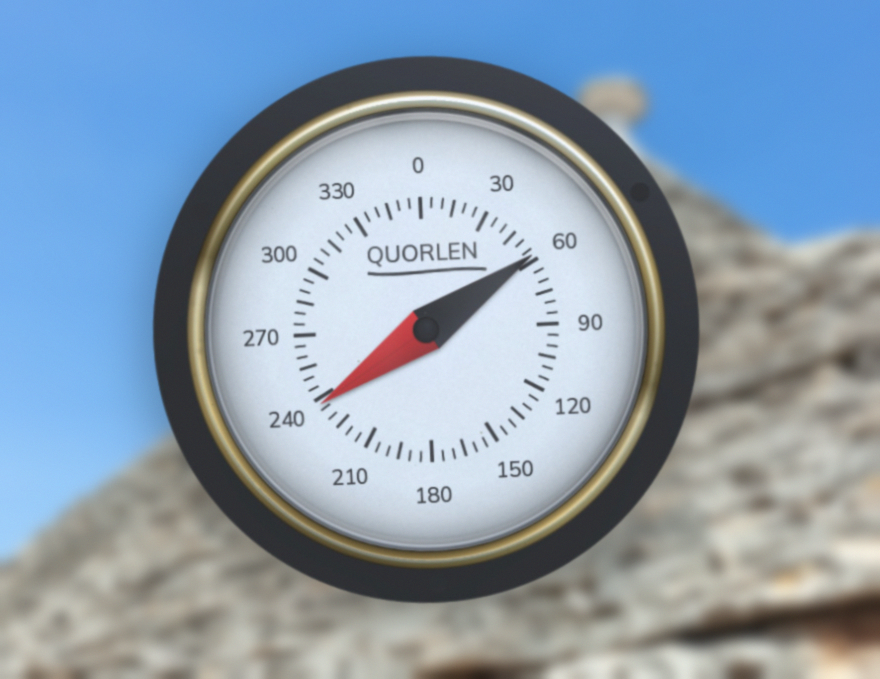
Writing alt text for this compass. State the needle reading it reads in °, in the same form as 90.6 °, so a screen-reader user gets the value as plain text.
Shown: 237.5 °
